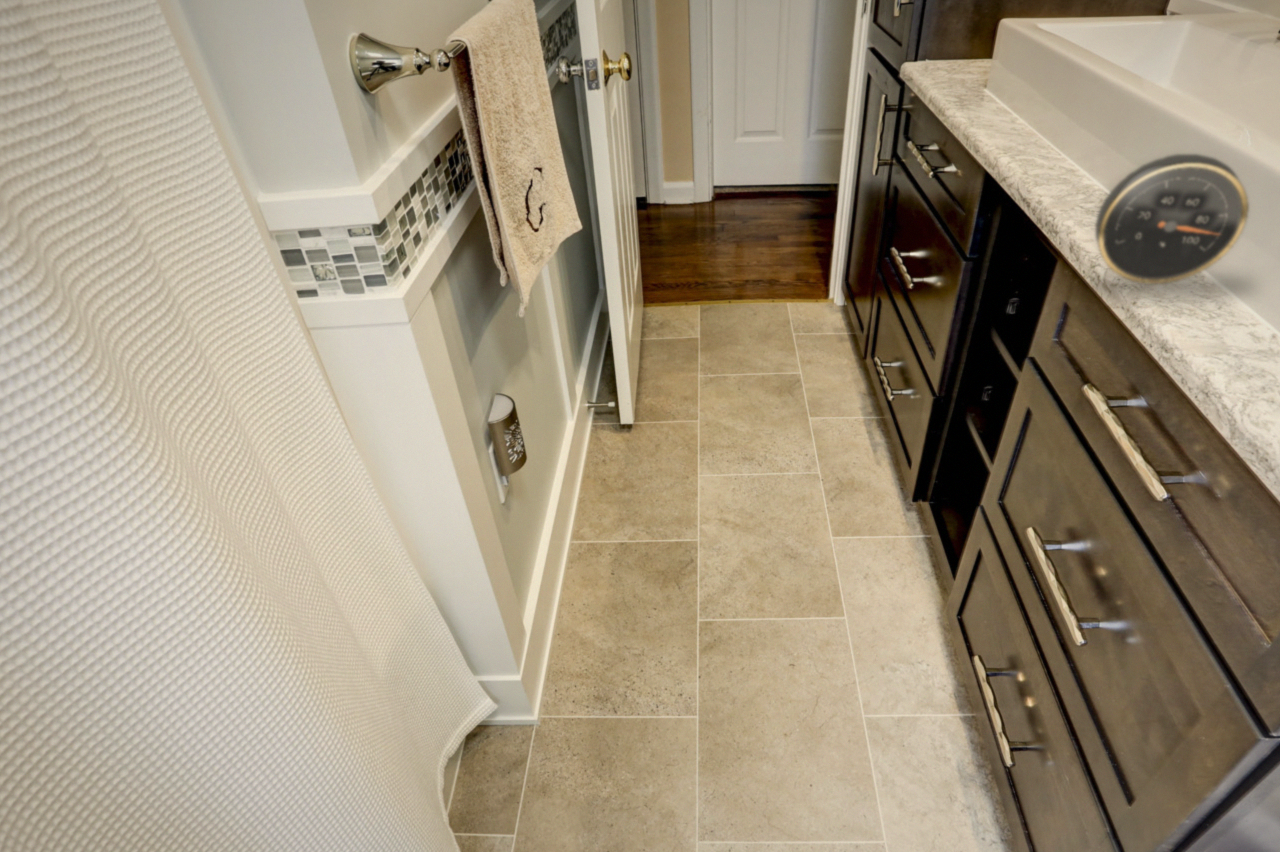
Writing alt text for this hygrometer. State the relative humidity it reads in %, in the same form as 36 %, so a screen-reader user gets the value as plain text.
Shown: 90 %
